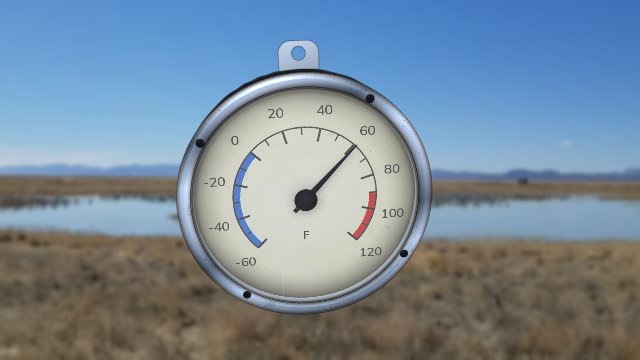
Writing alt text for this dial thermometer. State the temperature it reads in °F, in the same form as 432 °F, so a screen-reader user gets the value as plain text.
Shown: 60 °F
